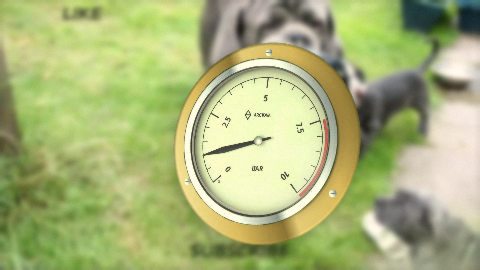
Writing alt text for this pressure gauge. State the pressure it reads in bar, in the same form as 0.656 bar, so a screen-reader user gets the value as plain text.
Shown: 1 bar
